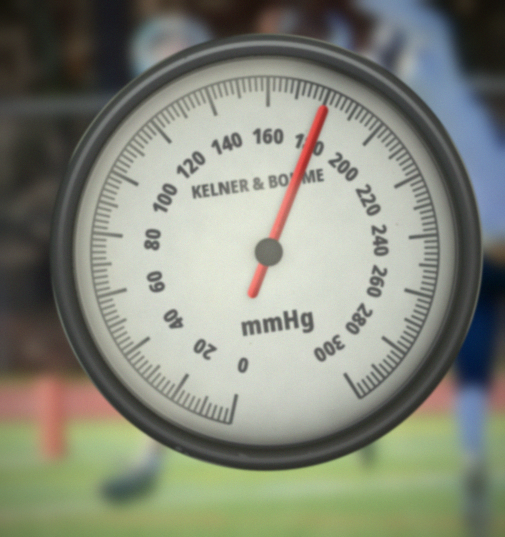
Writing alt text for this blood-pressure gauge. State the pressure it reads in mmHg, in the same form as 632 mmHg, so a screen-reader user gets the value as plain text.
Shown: 180 mmHg
